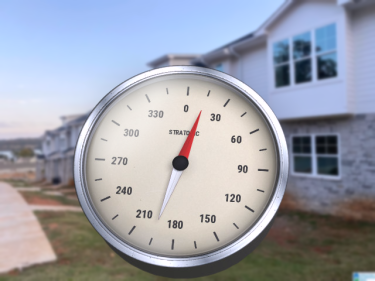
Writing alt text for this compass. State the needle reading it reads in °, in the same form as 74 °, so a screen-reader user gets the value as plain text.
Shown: 15 °
